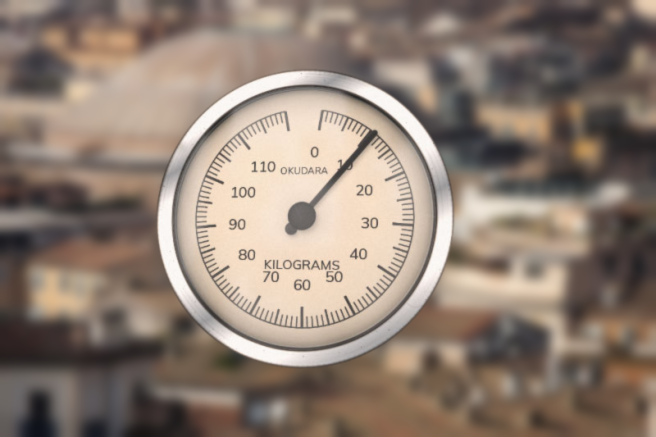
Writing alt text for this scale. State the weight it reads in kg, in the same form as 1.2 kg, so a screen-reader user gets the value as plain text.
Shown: 11 kg
